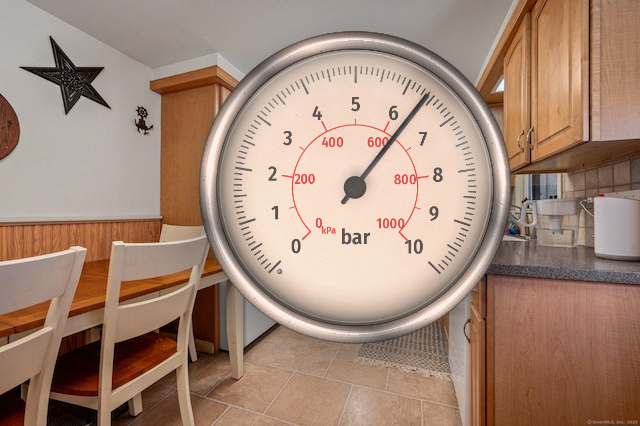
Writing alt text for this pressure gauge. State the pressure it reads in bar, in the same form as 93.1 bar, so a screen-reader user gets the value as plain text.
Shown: 6.4 bar
